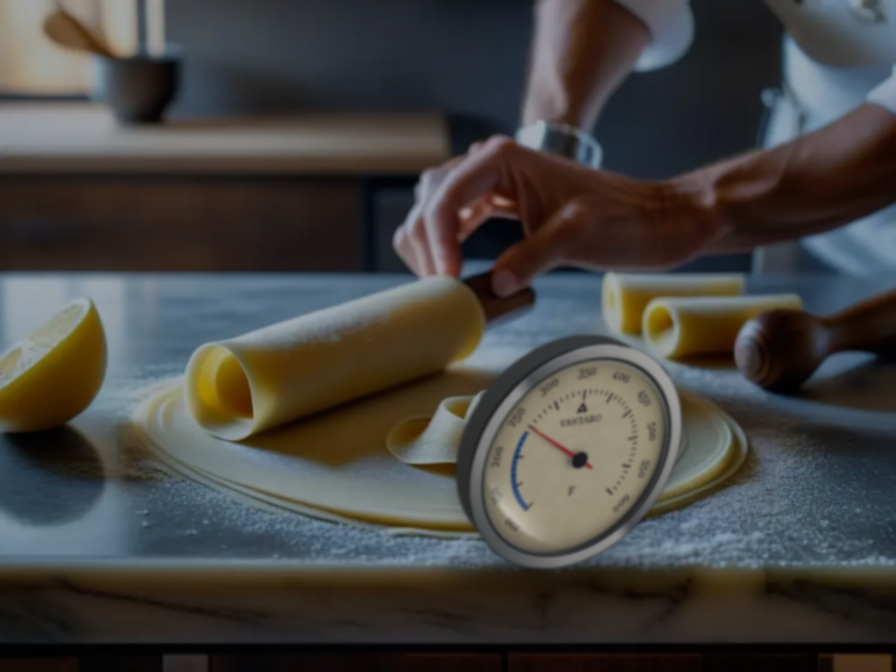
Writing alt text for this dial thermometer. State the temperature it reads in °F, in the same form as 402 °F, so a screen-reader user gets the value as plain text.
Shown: 250 °F
